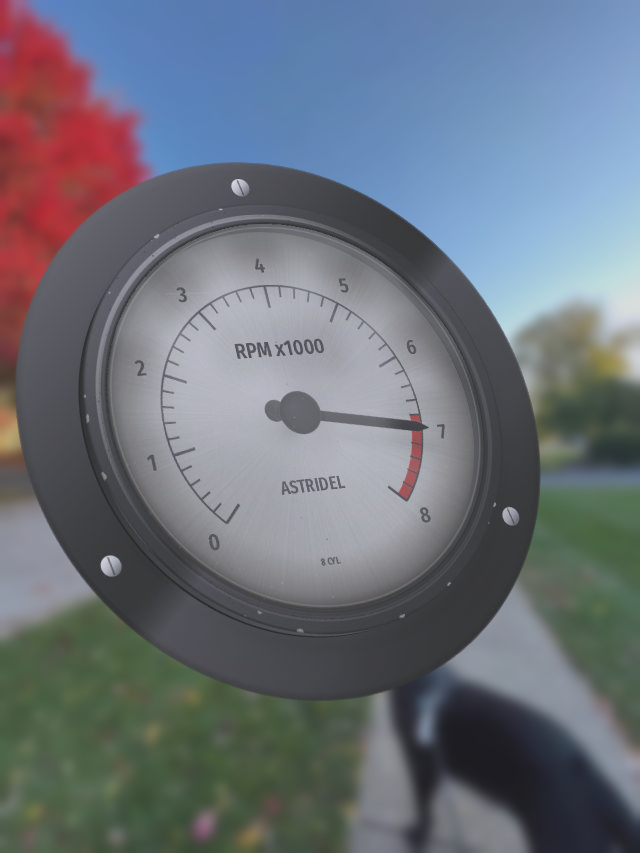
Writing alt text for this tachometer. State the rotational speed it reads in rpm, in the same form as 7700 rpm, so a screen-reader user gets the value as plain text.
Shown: 7000 rpm
